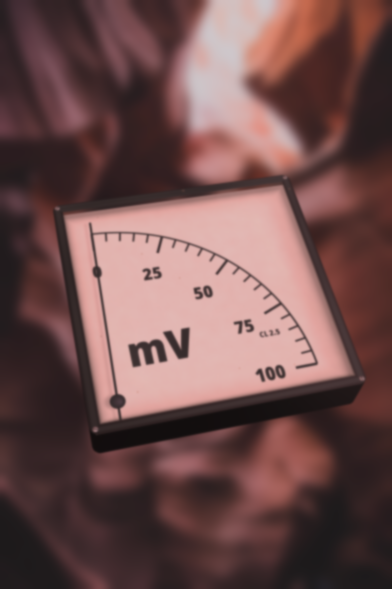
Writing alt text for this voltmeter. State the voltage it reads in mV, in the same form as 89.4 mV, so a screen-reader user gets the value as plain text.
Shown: 0 mV
